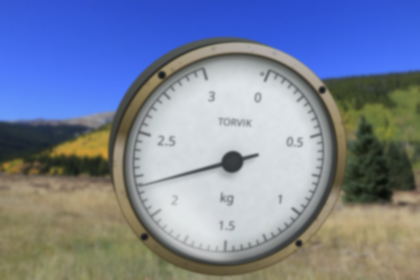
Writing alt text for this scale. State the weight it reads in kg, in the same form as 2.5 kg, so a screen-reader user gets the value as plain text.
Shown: 2.2 kg
